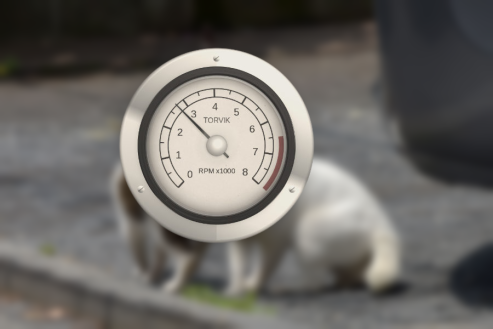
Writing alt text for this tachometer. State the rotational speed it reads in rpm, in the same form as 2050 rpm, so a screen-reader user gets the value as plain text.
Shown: 2750 rpm
